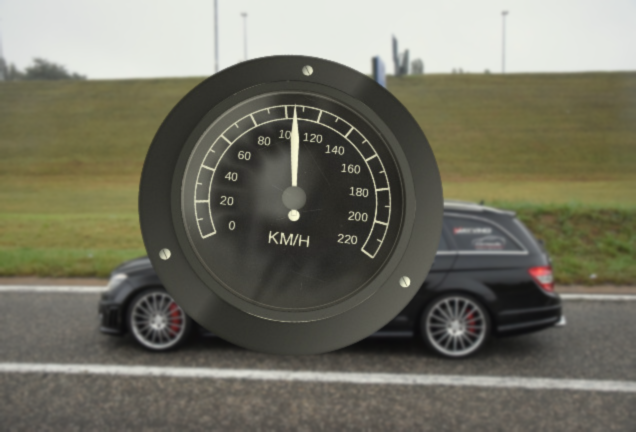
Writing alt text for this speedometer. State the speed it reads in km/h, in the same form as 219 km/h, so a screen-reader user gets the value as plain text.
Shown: 105 km/h
